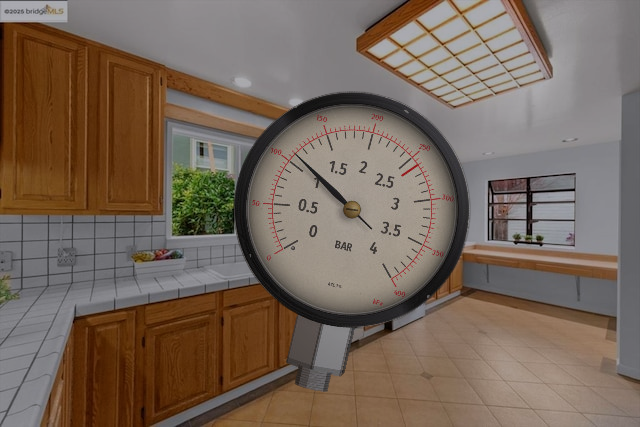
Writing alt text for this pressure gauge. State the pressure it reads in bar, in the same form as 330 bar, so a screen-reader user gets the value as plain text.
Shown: 1.1 bar
